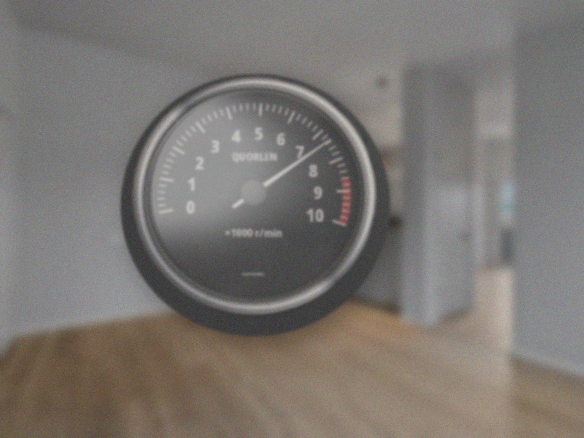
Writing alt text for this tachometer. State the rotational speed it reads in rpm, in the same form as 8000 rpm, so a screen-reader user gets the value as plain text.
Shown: 7400 rpm
